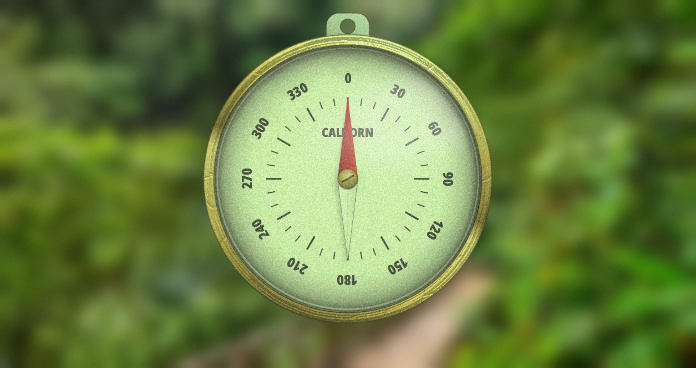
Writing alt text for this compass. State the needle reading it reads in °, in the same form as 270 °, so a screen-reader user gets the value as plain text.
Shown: 0 °
